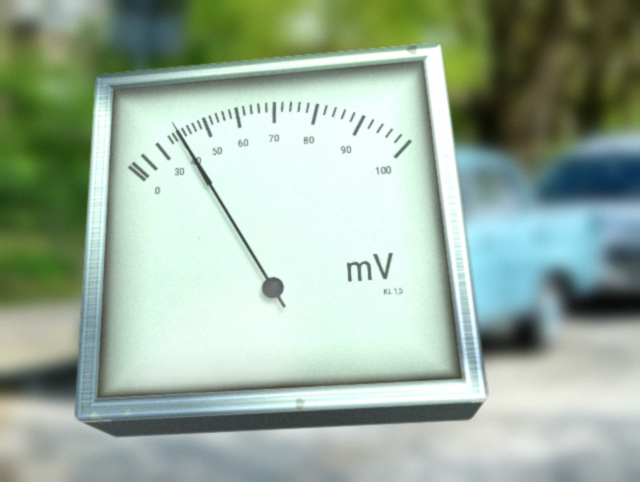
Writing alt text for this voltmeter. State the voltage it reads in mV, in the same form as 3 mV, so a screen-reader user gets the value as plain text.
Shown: 40 mV
